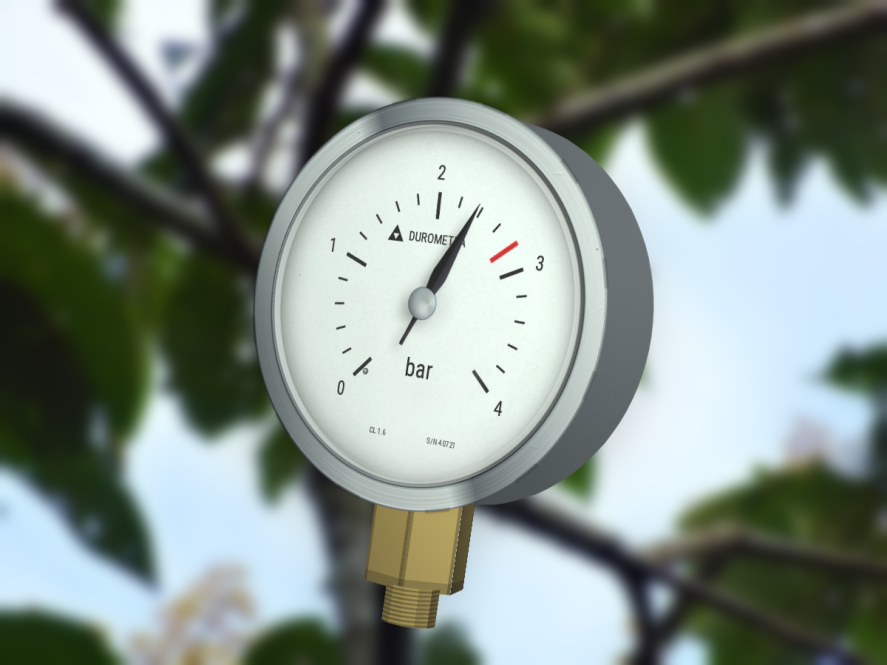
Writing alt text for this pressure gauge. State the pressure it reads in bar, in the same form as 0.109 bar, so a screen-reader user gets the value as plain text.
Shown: 2.4 bar
